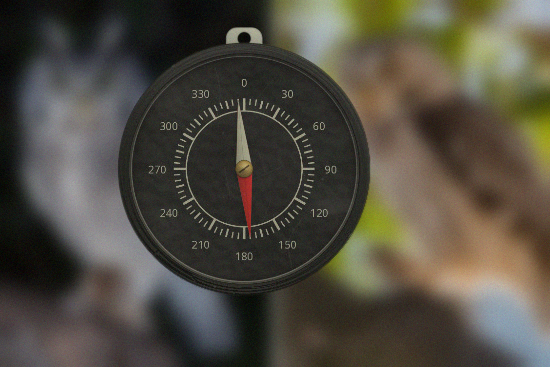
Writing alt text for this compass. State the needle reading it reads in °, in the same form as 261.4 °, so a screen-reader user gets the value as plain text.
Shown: 175 °
